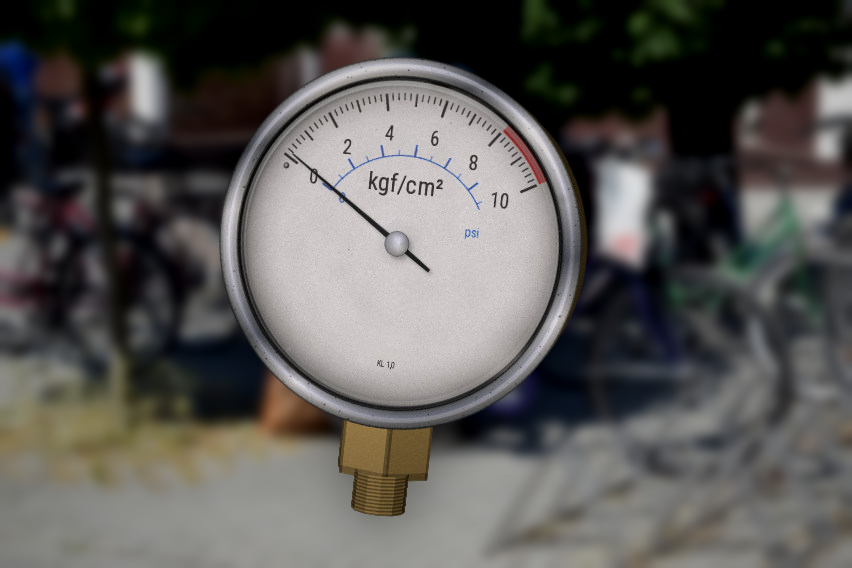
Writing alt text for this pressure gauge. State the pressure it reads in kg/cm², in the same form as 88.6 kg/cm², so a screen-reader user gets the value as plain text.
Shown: 0.2 kg/cm²
